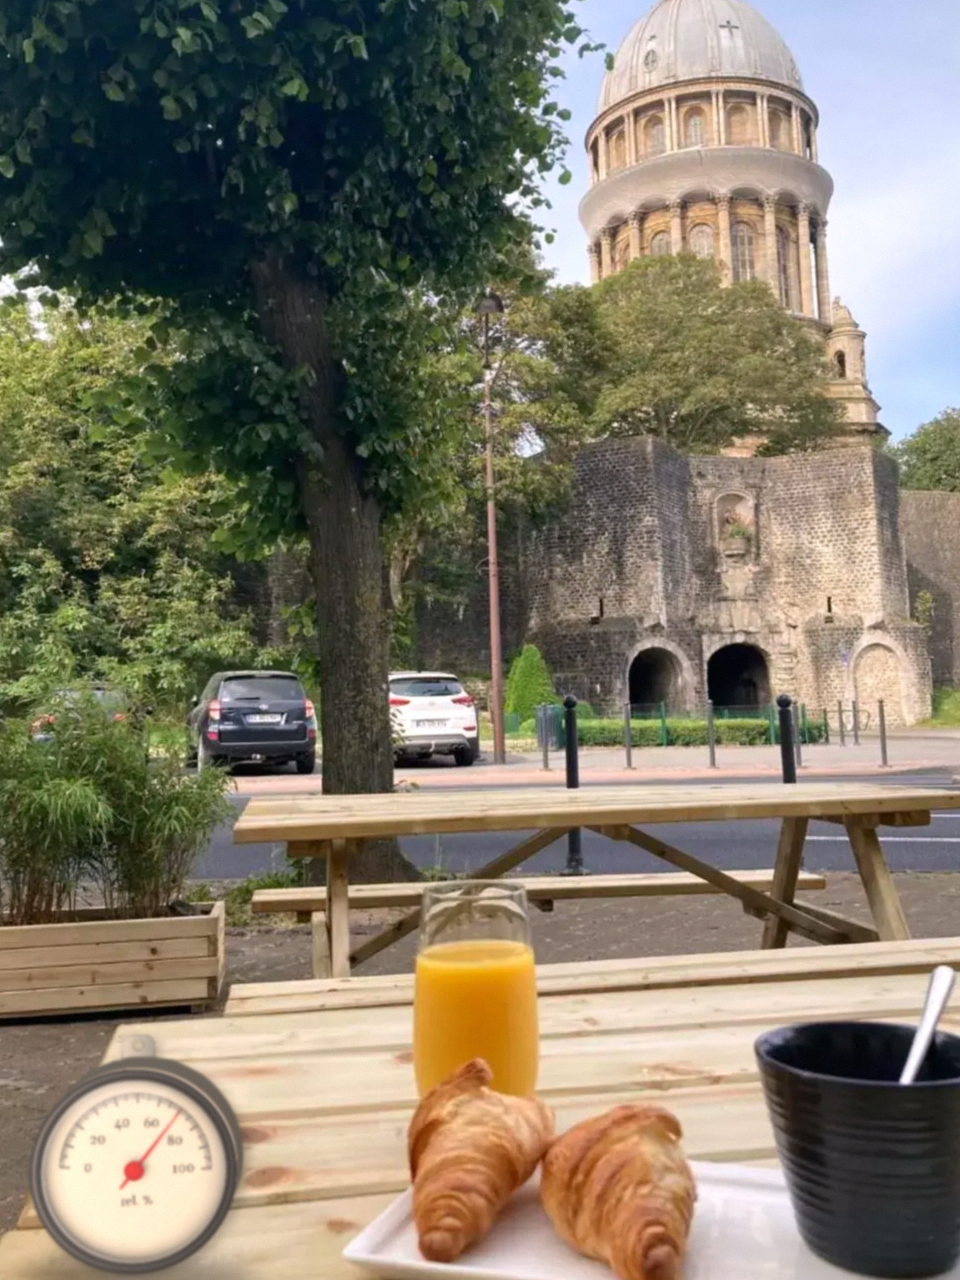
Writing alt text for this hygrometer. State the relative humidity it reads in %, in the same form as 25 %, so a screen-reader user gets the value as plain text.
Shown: 70 %
